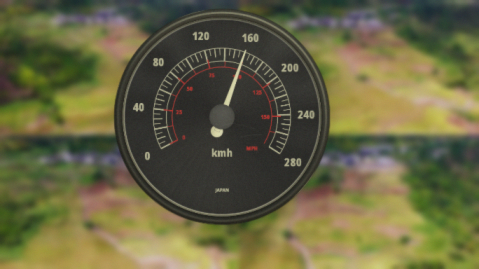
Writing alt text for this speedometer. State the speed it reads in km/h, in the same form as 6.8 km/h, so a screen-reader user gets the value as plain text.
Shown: 160 km/h
